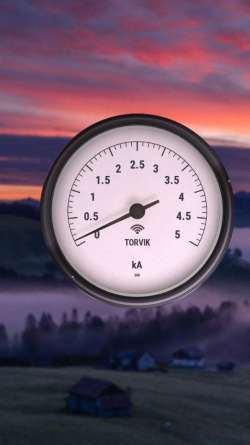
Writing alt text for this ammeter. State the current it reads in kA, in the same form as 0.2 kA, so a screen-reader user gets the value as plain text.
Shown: 0.1 kA
